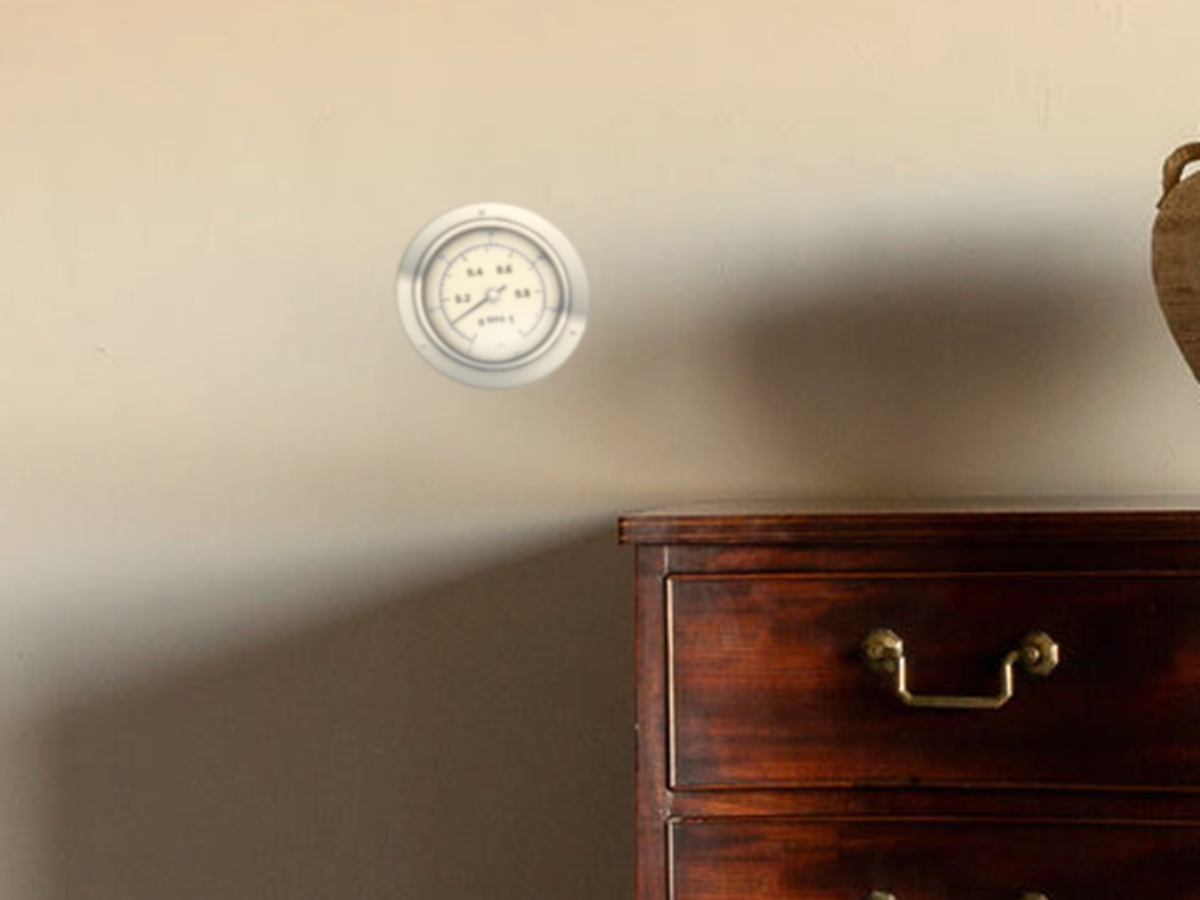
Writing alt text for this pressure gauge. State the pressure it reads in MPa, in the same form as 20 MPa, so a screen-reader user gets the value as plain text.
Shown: 0.1 MPa
